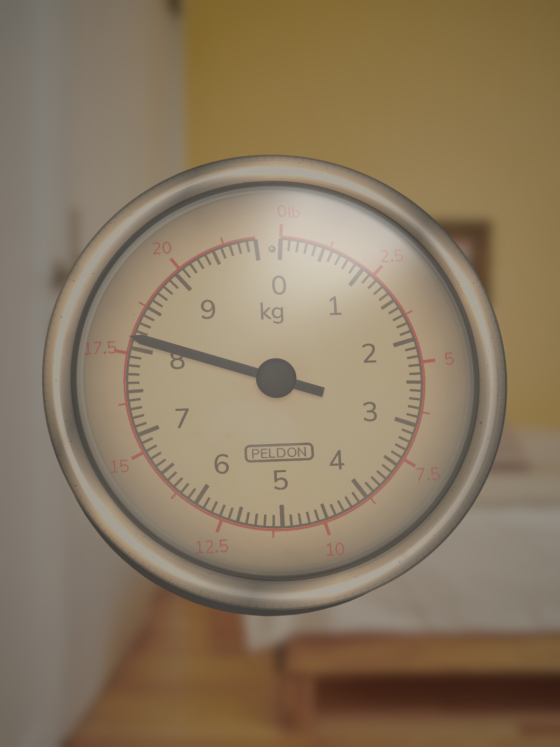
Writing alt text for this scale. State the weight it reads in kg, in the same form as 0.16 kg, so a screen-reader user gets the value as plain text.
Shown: 8.1 kg
